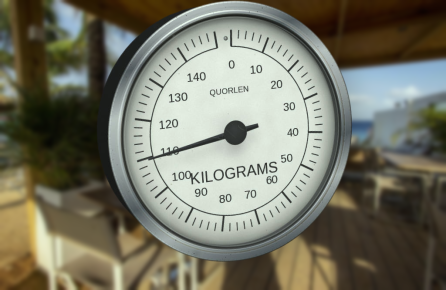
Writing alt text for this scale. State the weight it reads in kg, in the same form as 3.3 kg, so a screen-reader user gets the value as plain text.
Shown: 110 kg
